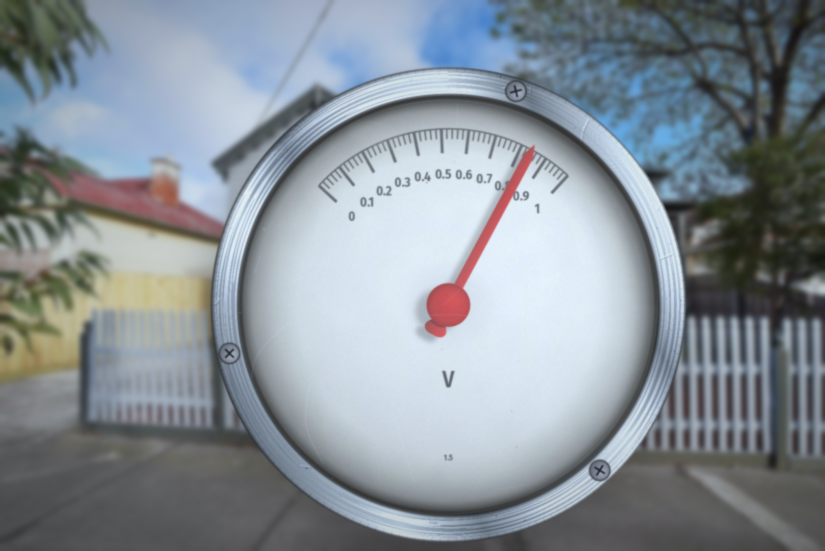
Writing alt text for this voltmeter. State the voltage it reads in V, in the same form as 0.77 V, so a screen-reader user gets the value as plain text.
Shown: 0.84 V
